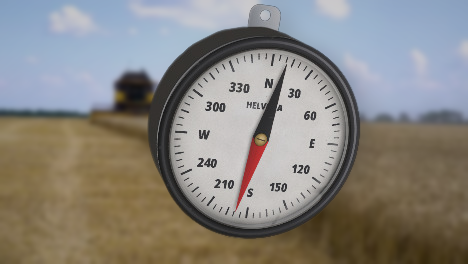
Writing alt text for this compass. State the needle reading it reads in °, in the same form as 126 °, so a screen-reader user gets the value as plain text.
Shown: 190 °
